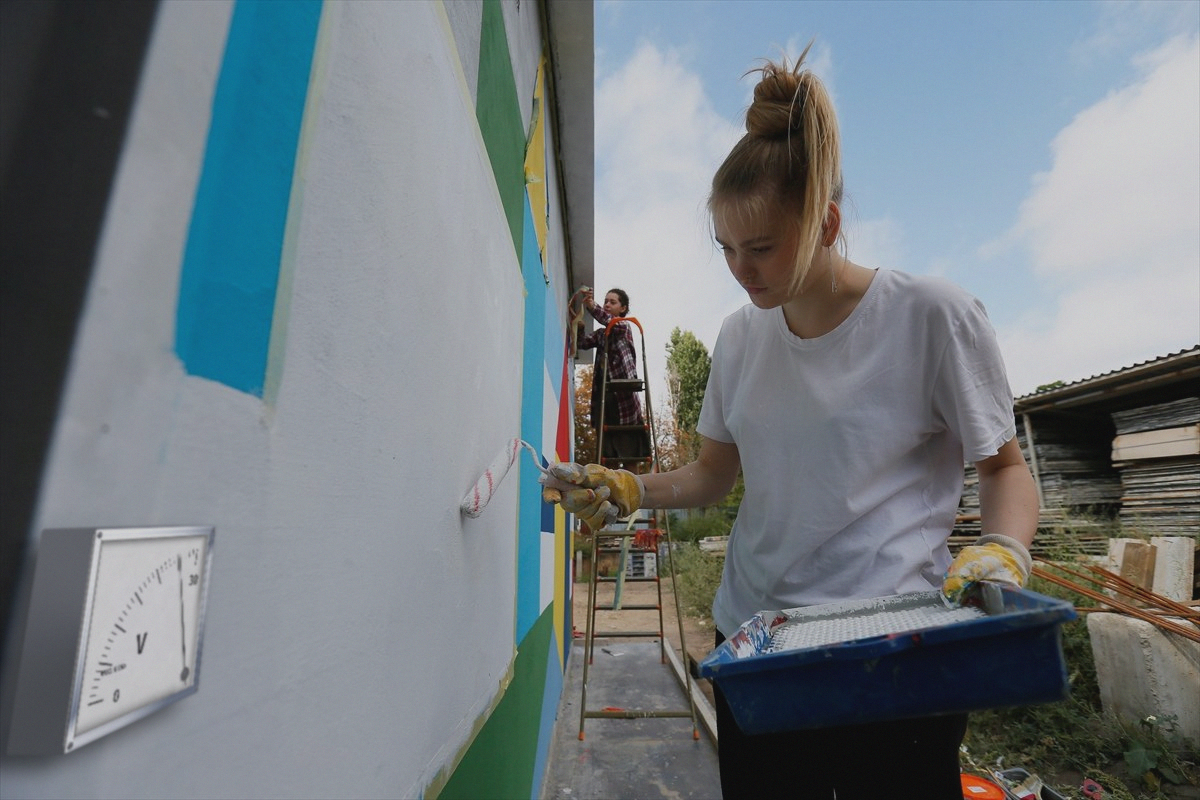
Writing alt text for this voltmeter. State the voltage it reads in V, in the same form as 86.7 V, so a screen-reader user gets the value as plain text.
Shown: 25 V
